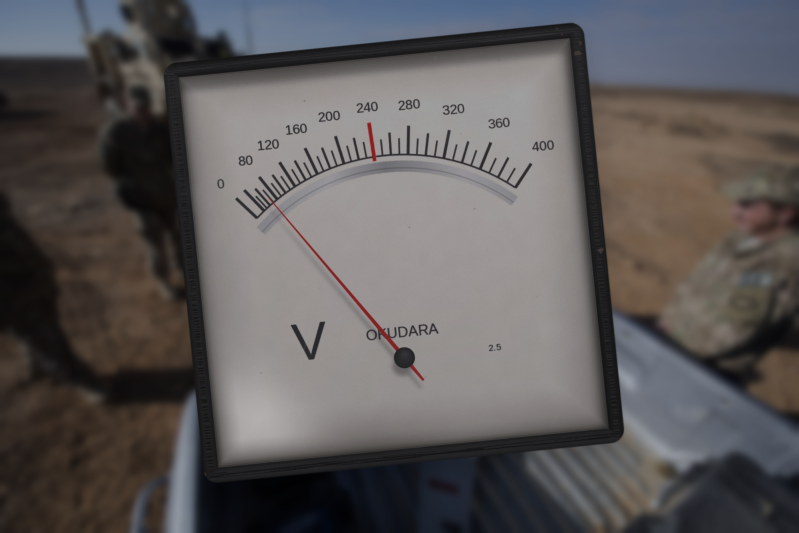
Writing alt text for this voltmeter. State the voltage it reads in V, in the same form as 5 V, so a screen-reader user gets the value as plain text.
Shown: 70 V
